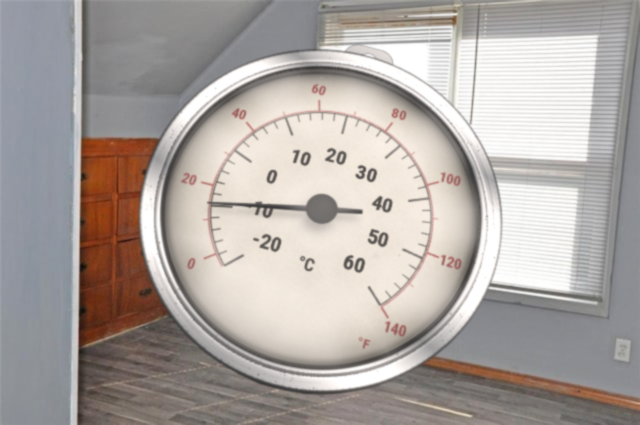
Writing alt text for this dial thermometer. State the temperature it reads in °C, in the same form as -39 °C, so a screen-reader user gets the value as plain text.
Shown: -10 °C
